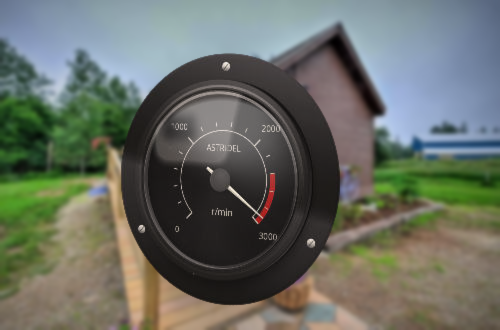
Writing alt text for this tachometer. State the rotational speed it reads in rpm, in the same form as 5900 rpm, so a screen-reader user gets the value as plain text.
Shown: 2900 rpm
